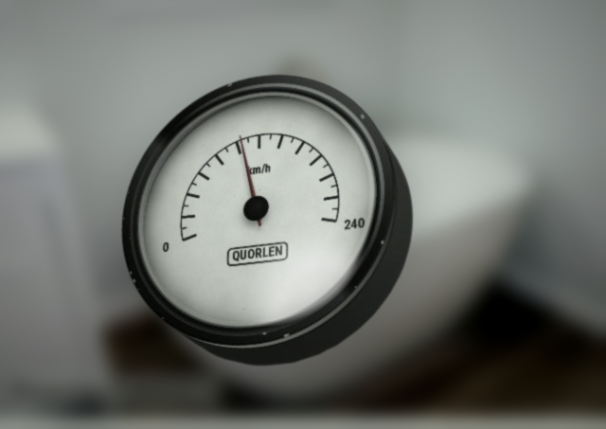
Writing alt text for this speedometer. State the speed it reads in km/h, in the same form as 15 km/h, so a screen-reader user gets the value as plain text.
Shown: 105 km/h
